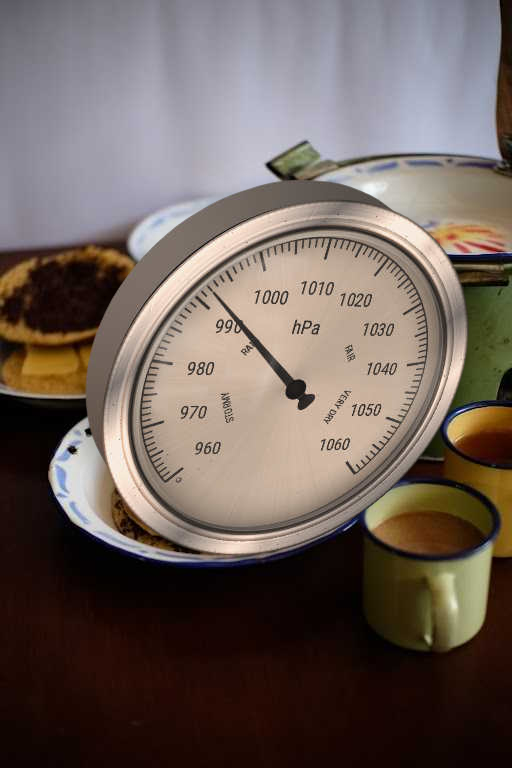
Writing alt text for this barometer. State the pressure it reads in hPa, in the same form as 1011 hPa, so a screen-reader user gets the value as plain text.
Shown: 992 hPa
